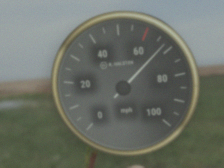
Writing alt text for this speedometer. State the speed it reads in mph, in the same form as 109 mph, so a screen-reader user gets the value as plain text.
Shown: 67.5 mph
